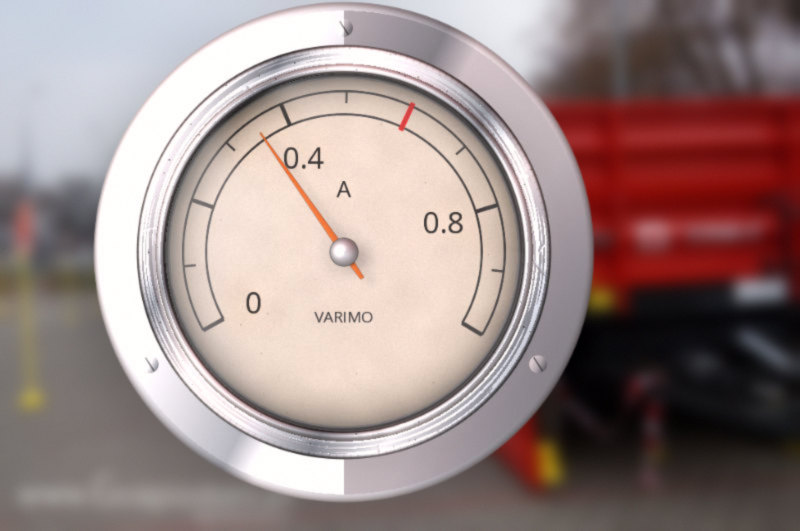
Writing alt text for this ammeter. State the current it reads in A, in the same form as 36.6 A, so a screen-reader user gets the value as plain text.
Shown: 0.35 A
